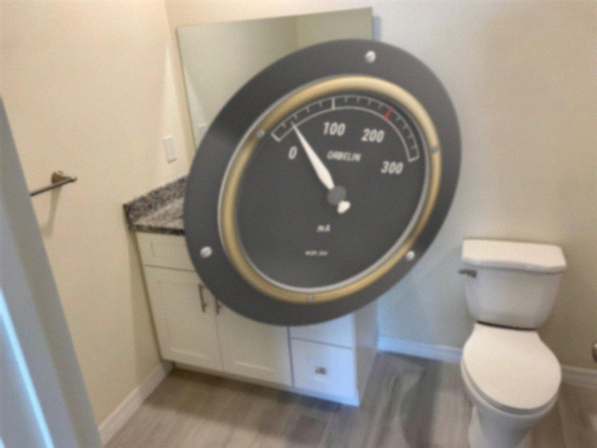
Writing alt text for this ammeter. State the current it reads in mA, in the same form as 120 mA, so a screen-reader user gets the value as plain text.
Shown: 30 mA
